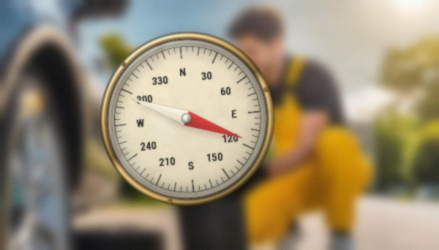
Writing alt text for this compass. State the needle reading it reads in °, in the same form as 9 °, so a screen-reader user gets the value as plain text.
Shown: 115 °
